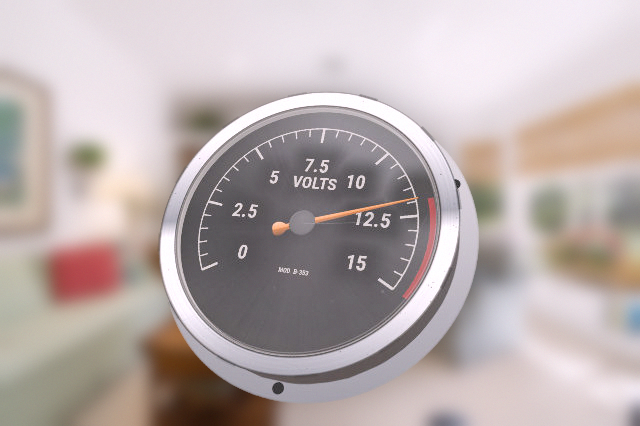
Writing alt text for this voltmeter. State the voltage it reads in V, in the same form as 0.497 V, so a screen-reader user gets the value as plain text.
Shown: 12 V
